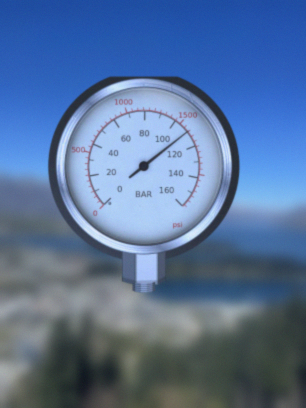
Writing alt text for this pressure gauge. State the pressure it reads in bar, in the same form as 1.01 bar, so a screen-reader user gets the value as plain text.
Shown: 110 bar
